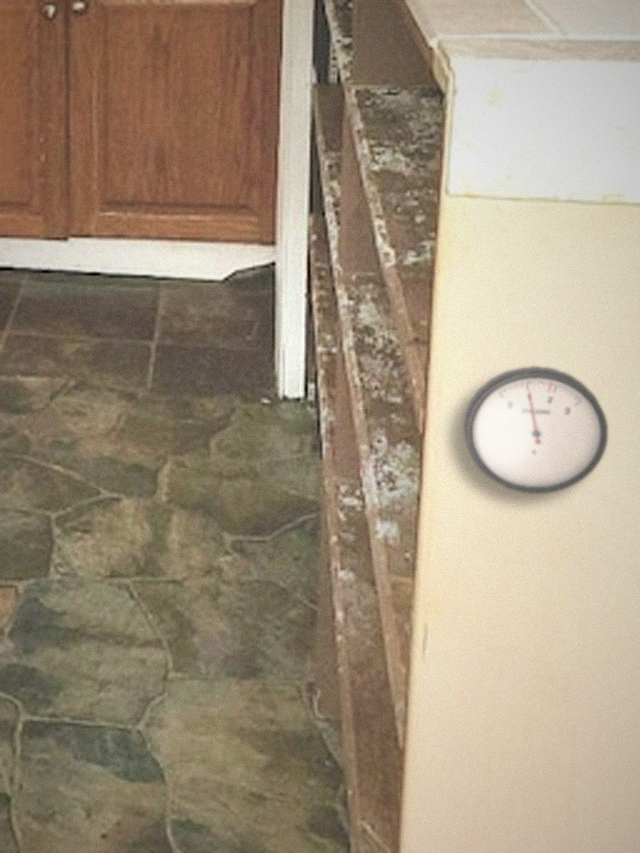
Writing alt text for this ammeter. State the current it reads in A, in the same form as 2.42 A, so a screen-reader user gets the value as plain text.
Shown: 1 A
